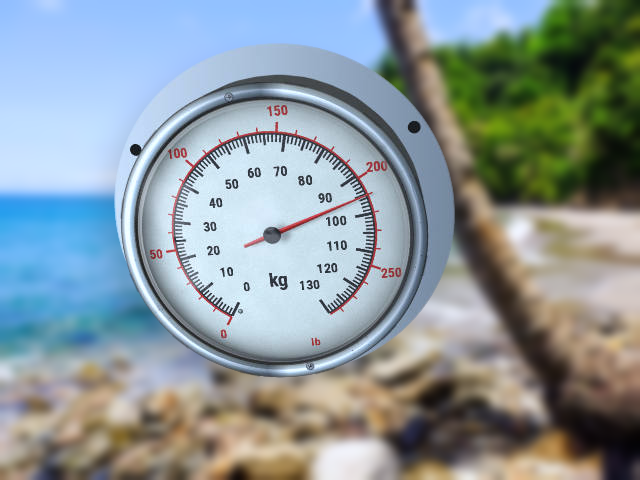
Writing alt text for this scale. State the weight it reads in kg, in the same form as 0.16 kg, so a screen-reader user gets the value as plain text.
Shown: 95 kg
